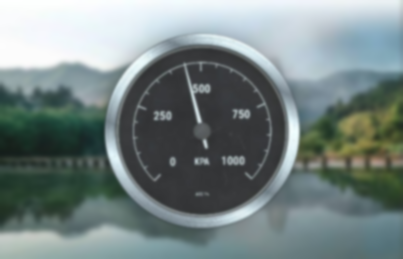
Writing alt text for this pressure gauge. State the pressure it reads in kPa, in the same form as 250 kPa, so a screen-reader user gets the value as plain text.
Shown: 450 kPa
